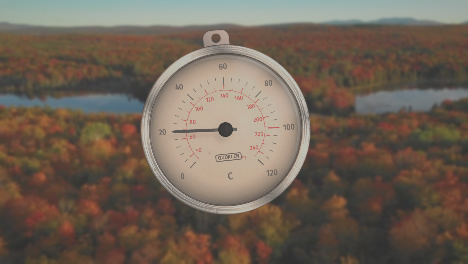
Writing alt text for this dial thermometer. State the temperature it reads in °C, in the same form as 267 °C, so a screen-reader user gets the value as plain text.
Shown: 20 °C
